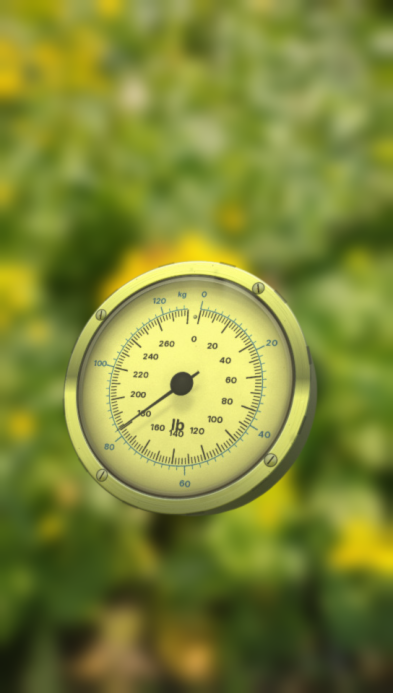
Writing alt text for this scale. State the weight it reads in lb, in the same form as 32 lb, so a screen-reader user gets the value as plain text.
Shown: 180 lb
